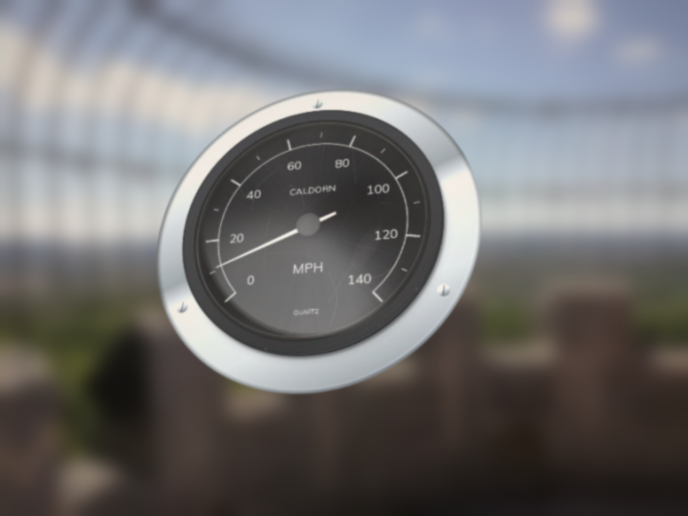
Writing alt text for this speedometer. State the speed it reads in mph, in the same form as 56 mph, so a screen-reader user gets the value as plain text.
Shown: 10 mph
